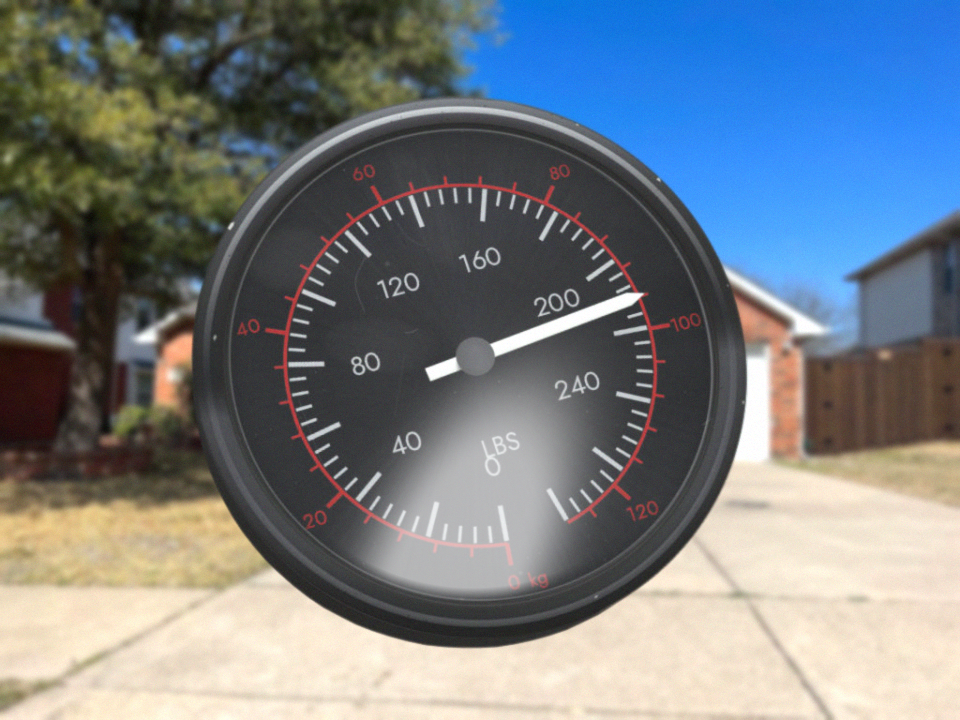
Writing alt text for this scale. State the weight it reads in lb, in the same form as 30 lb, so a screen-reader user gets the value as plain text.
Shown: 212 lb
